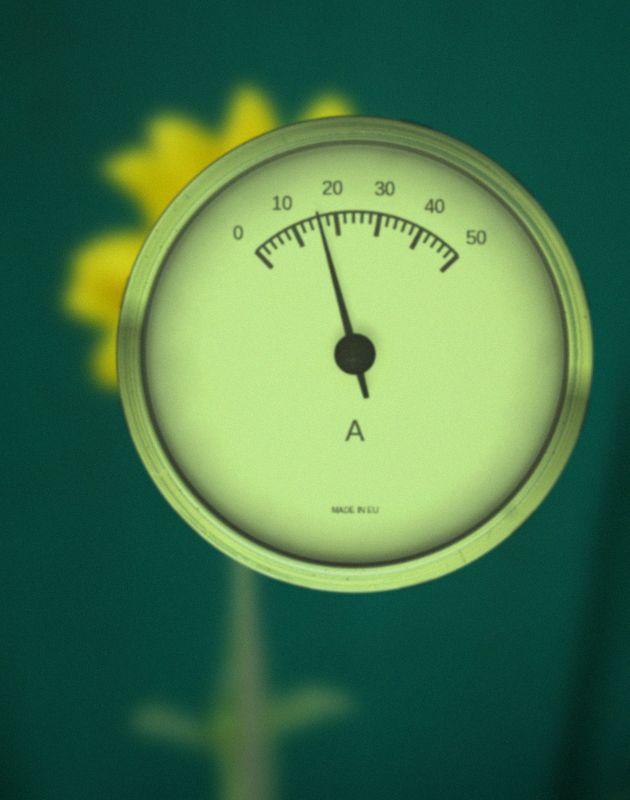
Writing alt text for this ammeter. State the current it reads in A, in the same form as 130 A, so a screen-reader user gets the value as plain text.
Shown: 16 A
